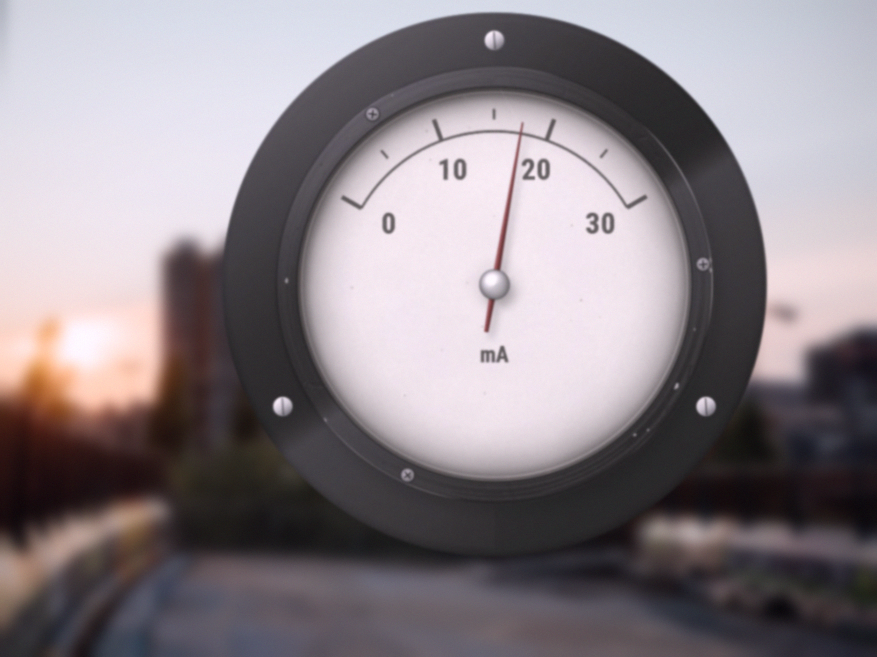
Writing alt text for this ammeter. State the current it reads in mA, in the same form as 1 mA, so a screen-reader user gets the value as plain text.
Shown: 17.5 mA
